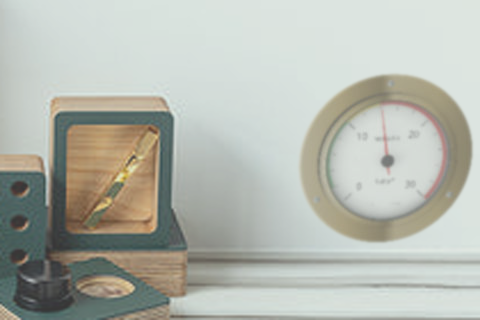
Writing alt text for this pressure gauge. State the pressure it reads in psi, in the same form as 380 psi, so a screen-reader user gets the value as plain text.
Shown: 14 psi
